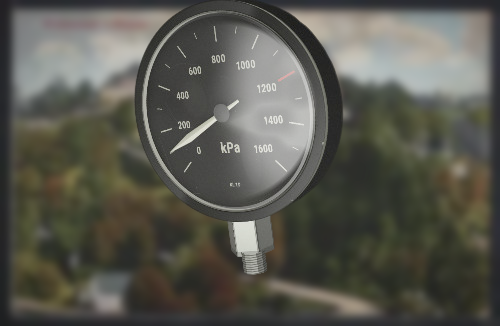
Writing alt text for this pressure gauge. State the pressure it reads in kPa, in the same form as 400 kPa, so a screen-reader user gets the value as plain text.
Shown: 100 kPa
